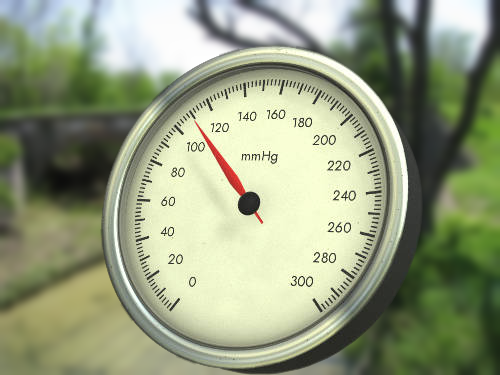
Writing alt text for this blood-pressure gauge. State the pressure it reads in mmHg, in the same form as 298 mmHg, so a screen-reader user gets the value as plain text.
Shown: 110 mmHg
